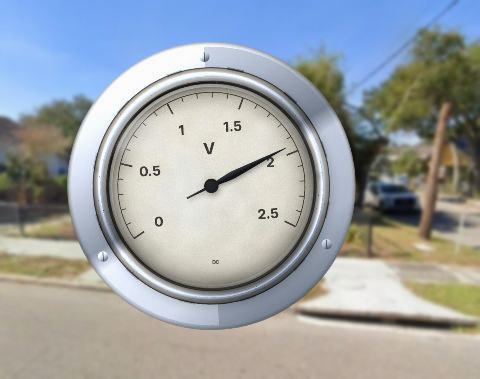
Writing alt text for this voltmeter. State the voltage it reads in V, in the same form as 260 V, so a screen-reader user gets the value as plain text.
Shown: 1.95 V
